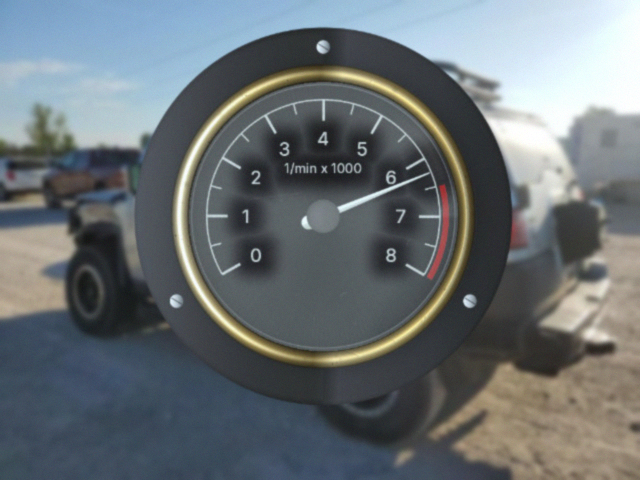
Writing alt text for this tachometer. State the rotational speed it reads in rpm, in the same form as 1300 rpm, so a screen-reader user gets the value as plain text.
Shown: 6250 rpm
